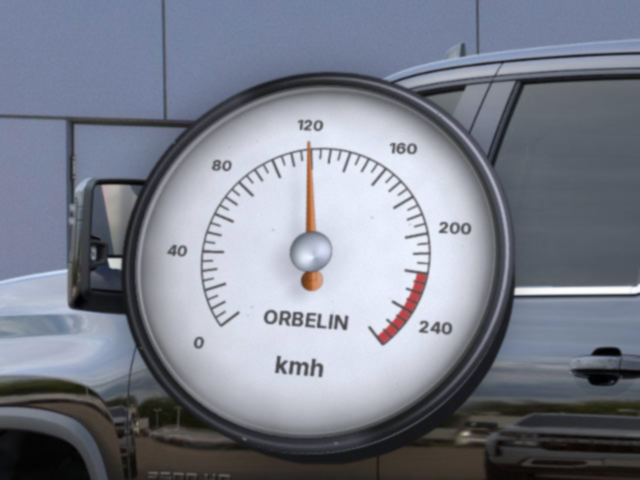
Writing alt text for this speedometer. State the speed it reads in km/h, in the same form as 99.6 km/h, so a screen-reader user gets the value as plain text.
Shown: 120 km/h
